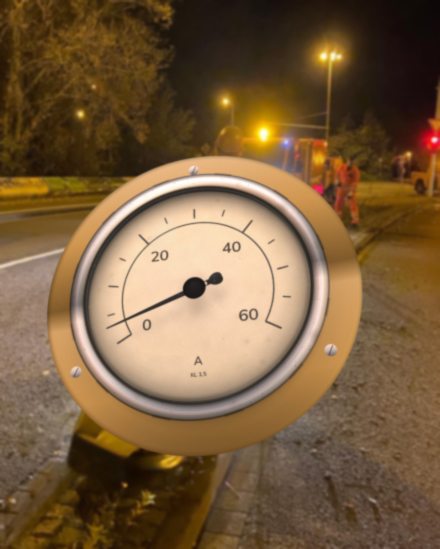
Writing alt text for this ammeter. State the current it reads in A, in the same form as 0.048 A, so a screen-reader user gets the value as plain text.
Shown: 2.5 A
